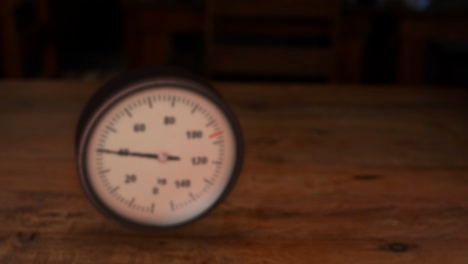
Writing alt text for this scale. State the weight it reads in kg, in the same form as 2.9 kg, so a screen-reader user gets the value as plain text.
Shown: 40 kg
